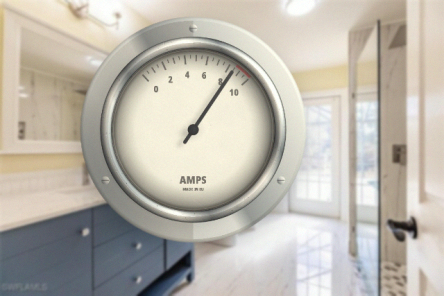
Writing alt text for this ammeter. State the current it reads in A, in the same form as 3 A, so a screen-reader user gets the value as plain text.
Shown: 8.5 A
